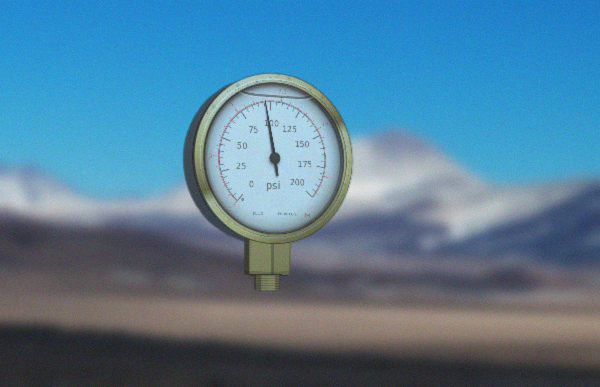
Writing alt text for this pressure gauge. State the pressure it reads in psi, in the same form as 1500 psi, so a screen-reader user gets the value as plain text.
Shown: 95 psi
